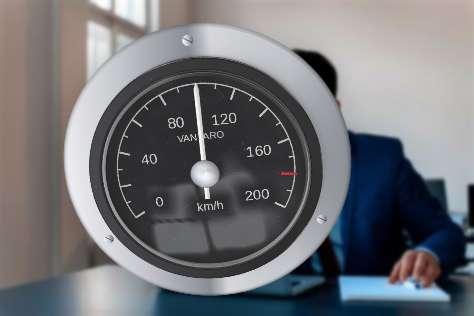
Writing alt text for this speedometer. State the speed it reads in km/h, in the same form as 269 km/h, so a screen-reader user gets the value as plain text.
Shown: 100 km/h
